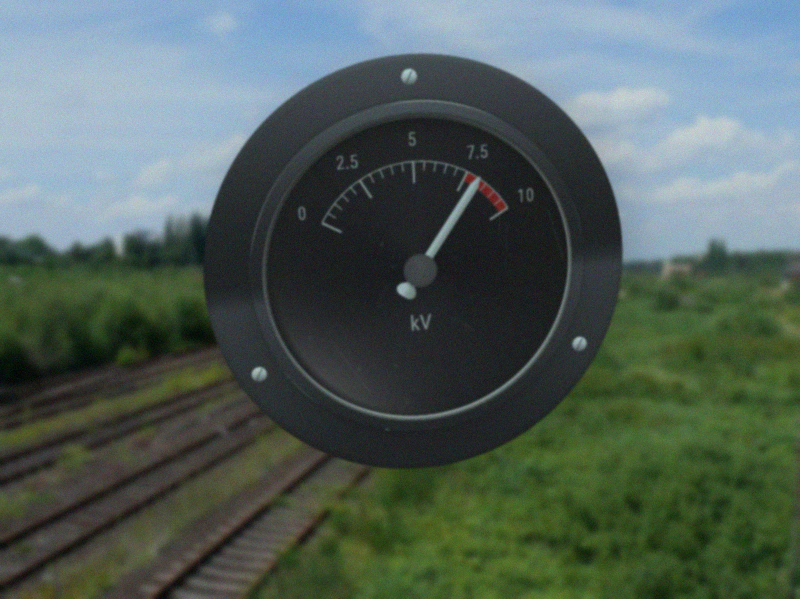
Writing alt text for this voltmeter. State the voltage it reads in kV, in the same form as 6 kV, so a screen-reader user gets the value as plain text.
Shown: 8 kV
